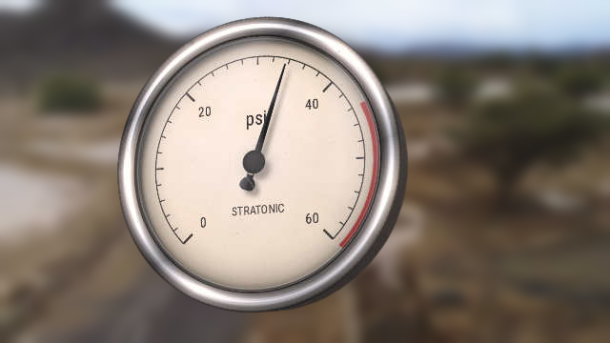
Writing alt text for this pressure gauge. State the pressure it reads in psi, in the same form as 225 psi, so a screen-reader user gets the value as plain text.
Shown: 34 psi
